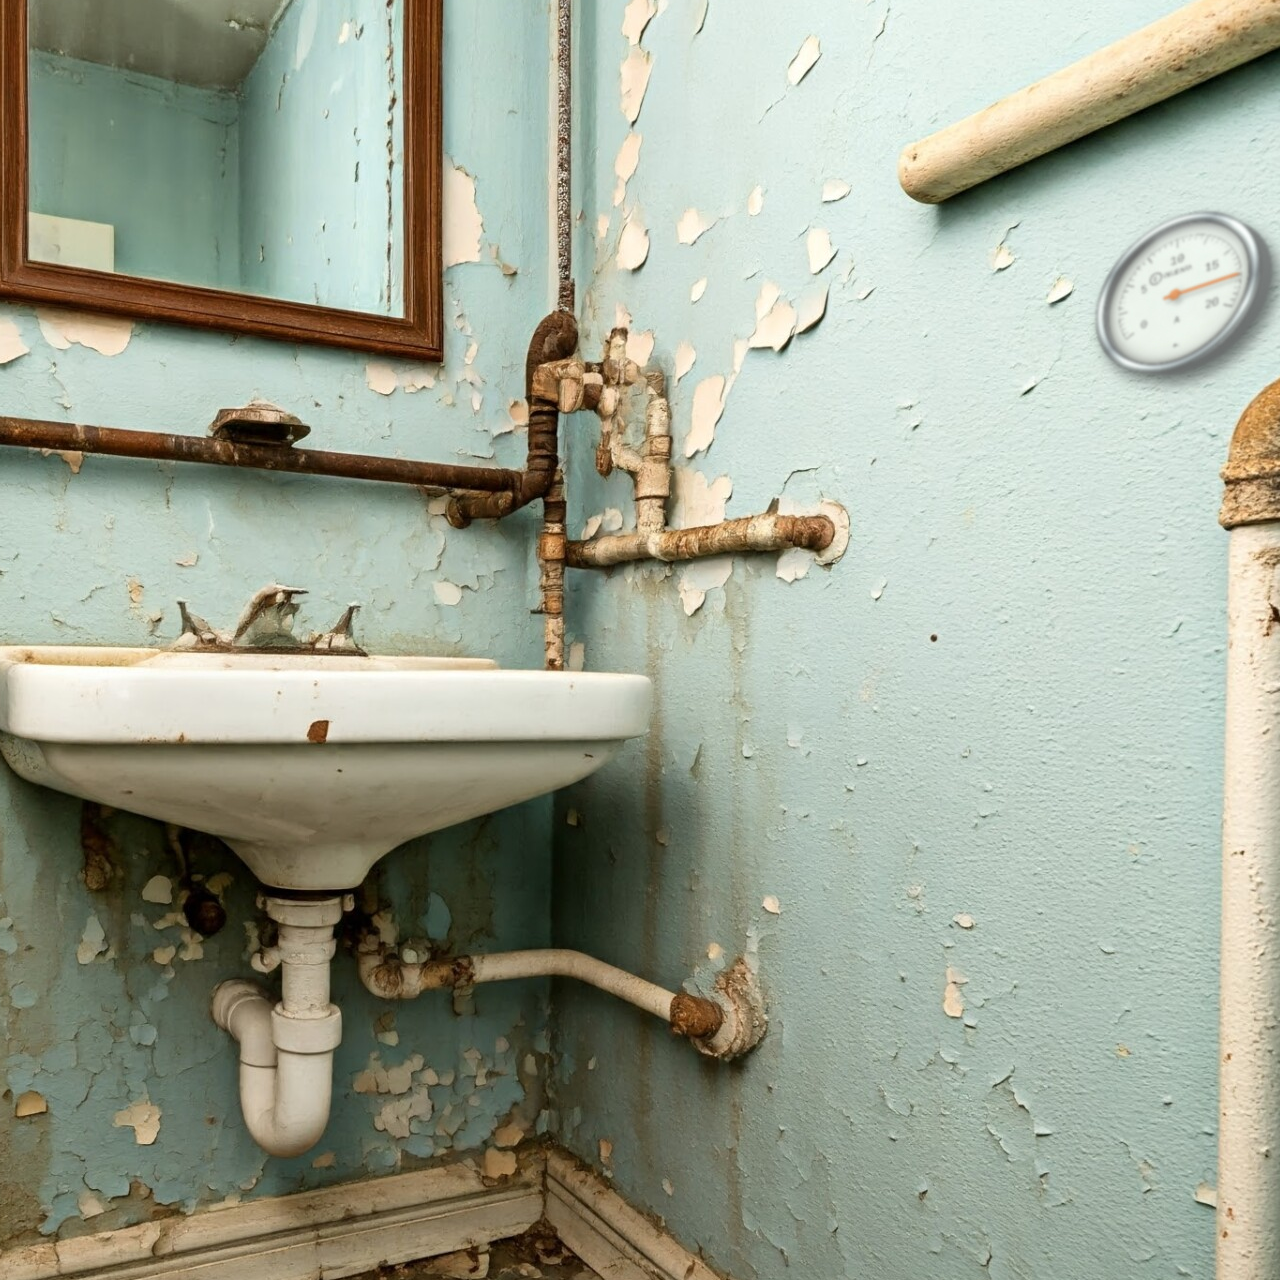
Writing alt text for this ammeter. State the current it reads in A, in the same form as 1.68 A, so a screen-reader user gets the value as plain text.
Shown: 17.5 A
